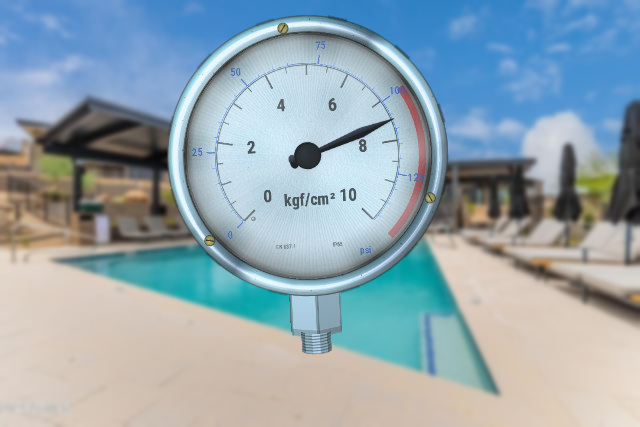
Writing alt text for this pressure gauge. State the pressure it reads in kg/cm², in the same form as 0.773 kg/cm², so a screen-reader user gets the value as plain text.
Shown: 7.5 kg/cm²
